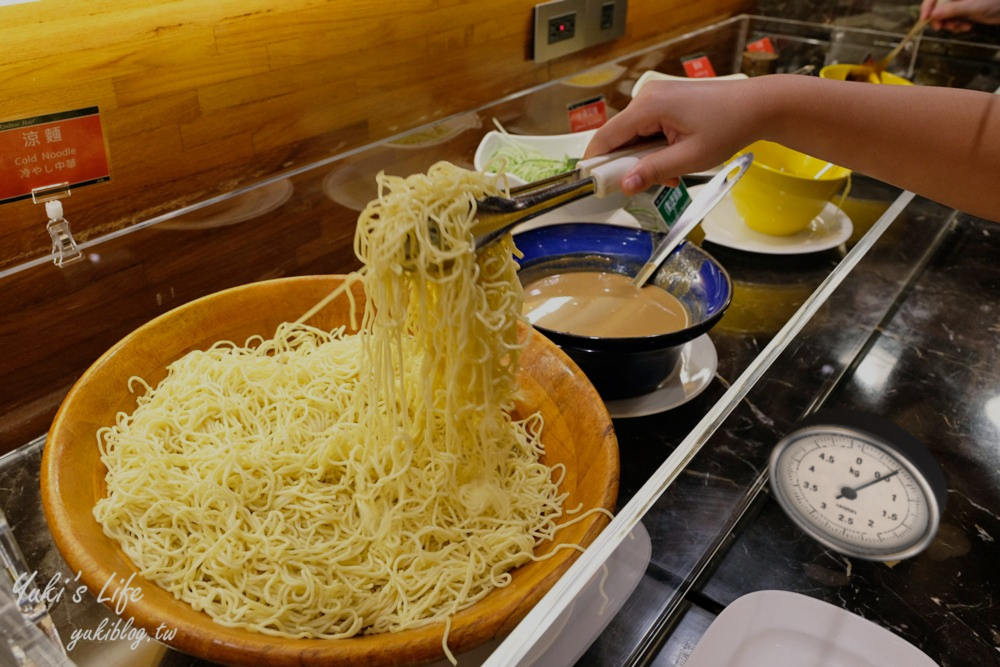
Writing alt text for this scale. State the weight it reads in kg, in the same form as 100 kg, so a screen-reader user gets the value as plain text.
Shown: 0.5 kg
